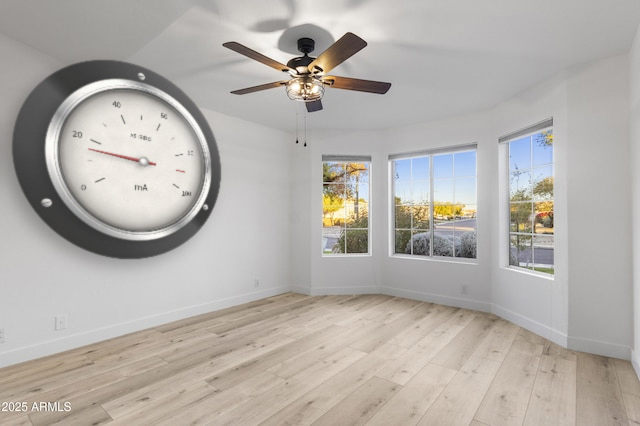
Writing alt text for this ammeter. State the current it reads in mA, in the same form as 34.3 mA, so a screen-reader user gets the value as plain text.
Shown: 15 mA
